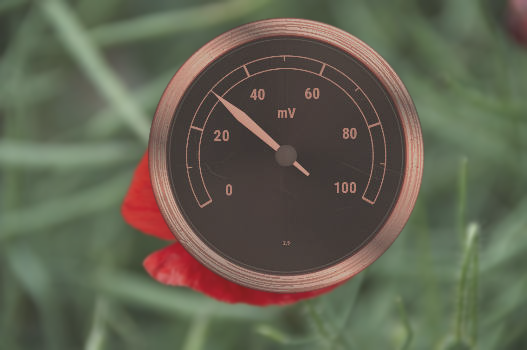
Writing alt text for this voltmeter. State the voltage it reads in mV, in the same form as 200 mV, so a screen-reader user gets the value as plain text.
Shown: 30 mV
